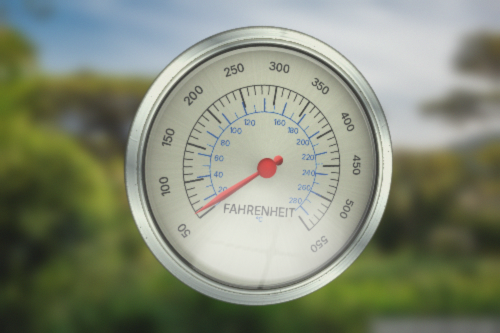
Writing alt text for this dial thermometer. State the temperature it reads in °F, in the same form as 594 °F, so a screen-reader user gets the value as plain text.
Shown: 60 °F
